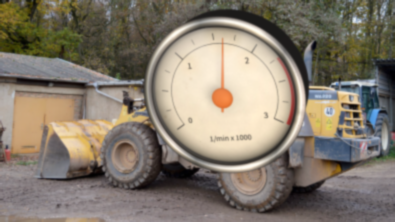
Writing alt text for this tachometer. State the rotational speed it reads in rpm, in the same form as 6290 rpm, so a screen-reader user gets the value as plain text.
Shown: 1625 rpm
